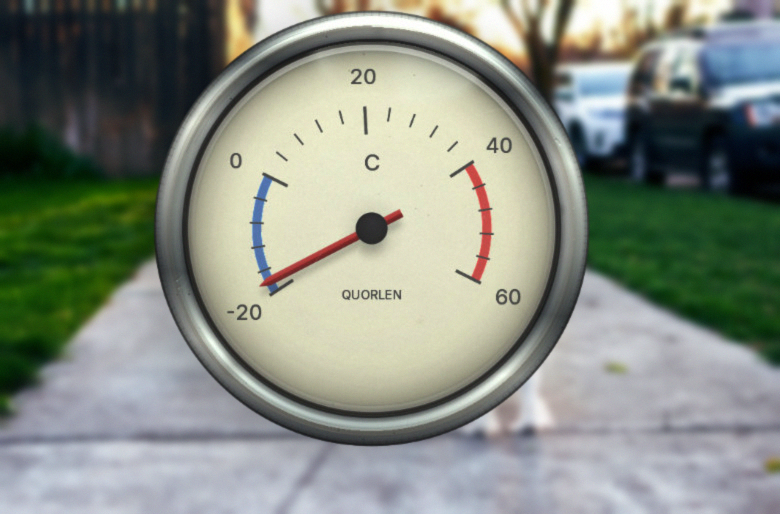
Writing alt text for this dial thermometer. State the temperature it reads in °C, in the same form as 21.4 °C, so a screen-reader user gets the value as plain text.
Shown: -18 °C
